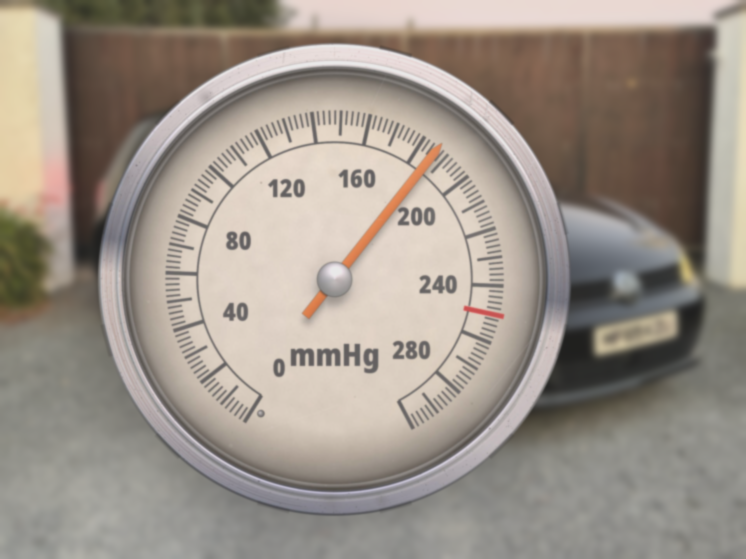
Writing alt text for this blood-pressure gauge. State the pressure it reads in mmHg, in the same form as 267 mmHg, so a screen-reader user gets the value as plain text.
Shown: 186 mmHg
